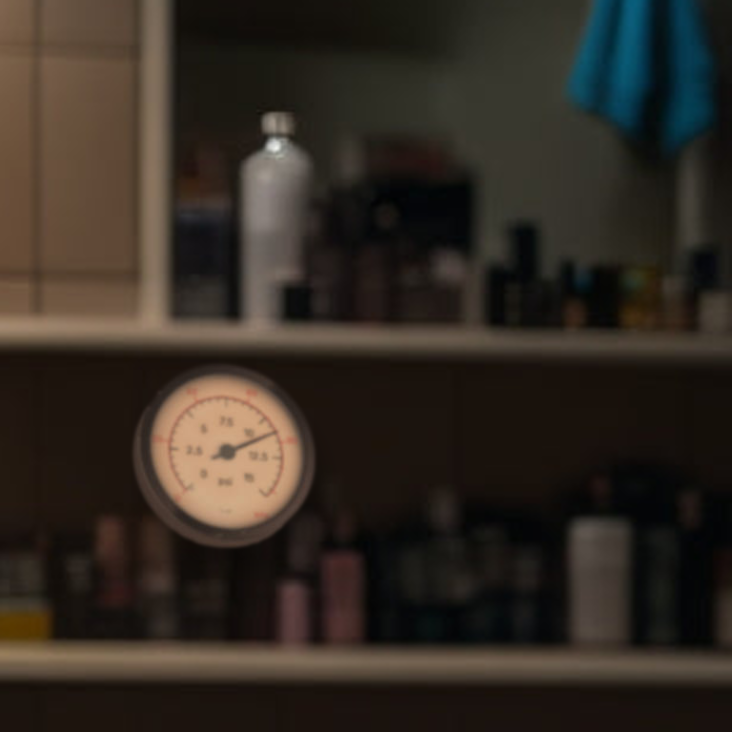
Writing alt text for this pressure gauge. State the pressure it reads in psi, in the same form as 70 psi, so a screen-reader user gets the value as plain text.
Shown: 11 psi
